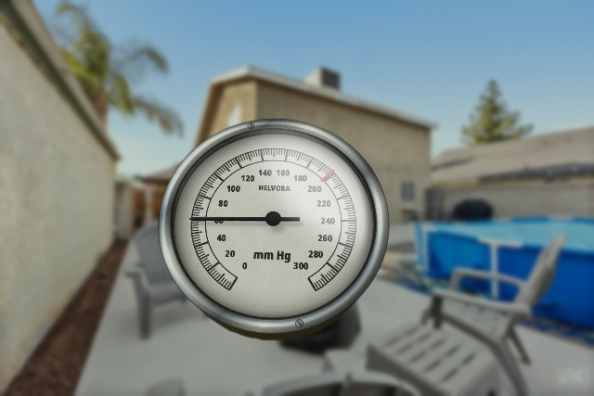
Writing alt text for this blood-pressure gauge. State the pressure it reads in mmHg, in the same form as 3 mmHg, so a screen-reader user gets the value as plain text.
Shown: 60 mmHg
